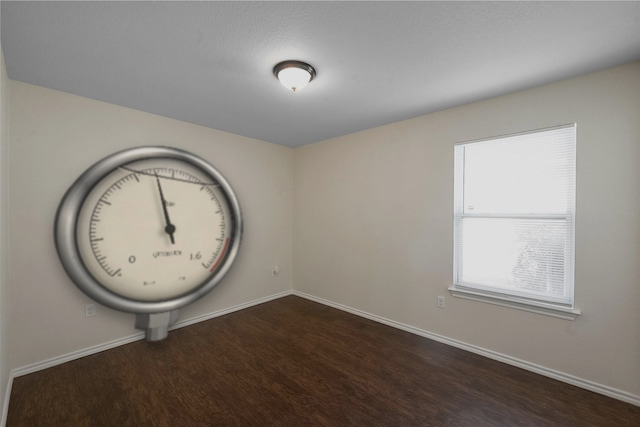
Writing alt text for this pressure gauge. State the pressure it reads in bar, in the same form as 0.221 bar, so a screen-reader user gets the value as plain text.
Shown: 0.7 bar
